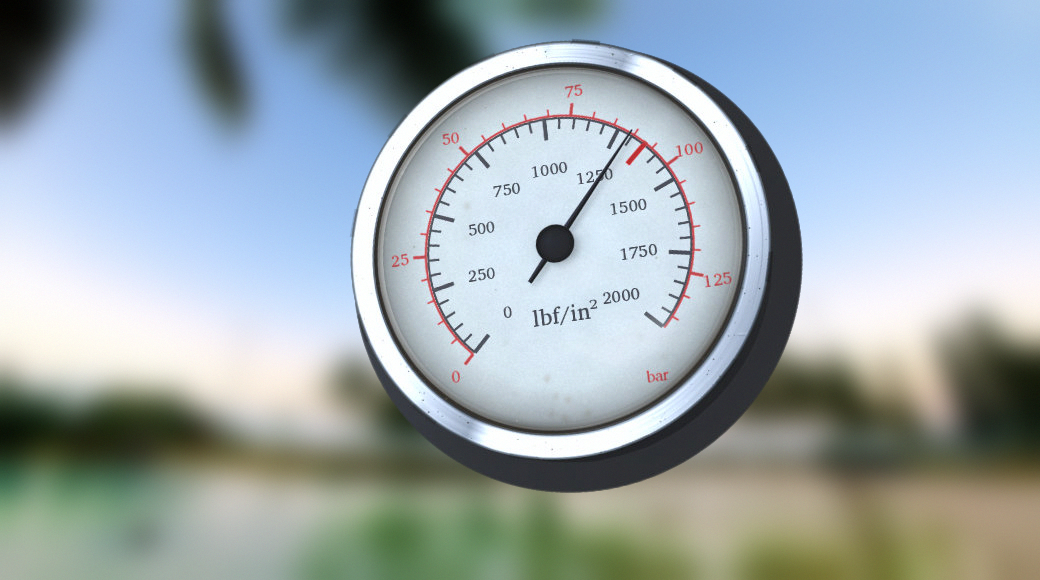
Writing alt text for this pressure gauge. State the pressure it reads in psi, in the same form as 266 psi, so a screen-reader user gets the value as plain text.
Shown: 1300 psi
